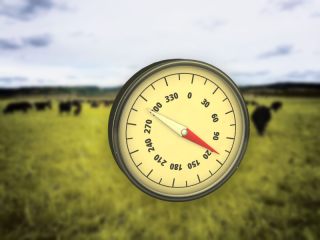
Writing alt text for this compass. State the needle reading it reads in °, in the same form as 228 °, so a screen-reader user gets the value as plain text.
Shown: 112.5 °
